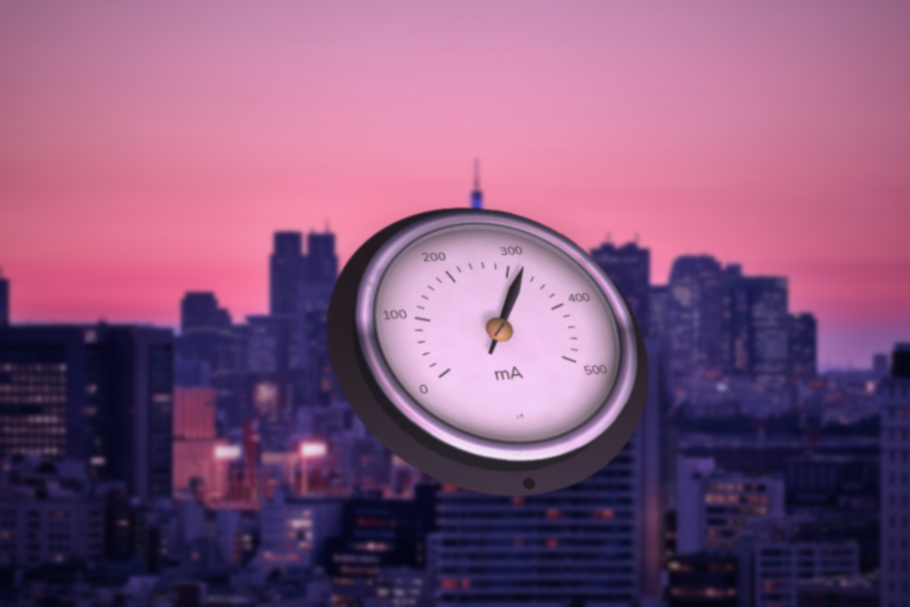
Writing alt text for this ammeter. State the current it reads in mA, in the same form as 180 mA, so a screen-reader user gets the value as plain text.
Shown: 320 mA
